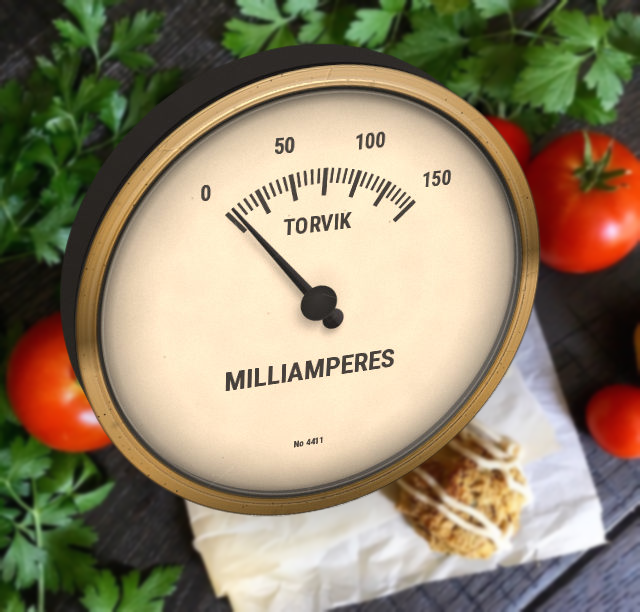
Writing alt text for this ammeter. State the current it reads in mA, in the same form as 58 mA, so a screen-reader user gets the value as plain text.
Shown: 5 mA
